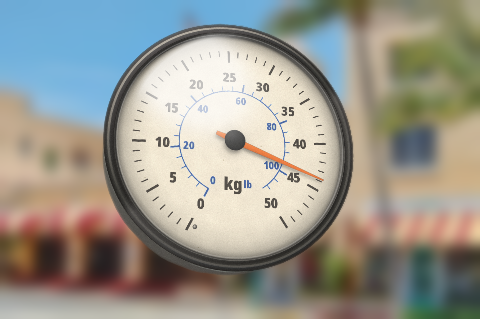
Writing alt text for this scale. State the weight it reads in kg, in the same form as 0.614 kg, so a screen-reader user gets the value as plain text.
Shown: 44 kg
